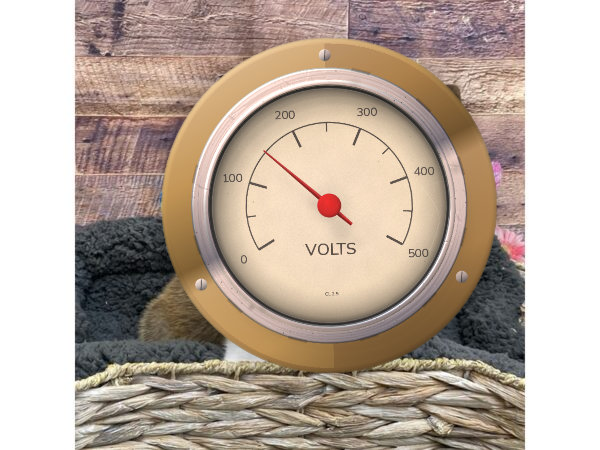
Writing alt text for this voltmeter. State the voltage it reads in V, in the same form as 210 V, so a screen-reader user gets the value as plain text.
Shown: 150 V
